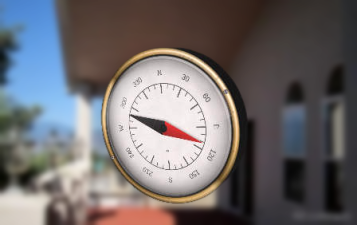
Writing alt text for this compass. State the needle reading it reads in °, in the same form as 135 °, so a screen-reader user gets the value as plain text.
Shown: 110 °
